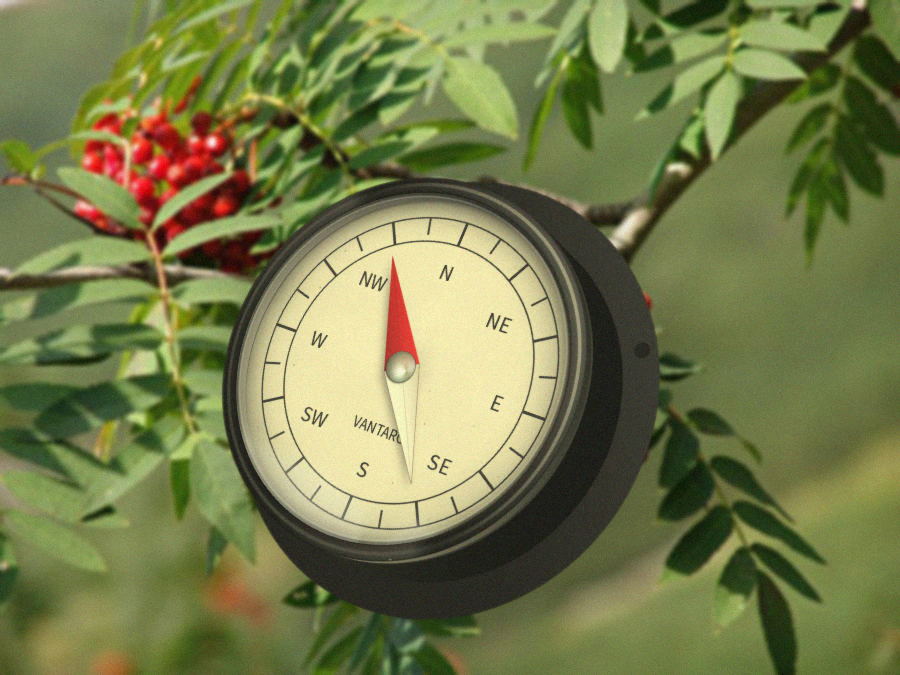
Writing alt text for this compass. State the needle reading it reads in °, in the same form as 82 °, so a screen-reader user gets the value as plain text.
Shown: 330 °
